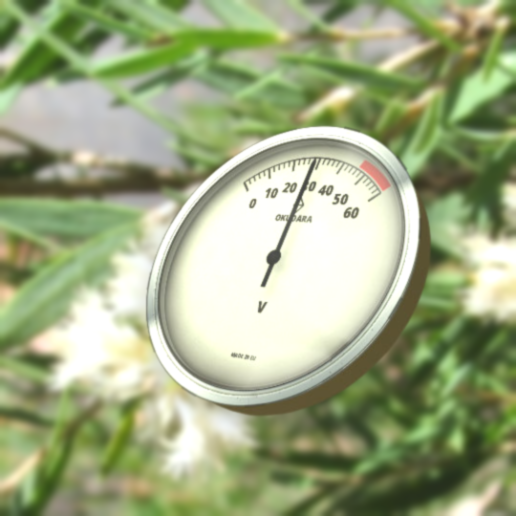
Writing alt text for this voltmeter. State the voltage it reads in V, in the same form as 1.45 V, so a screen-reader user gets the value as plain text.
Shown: 30 V
